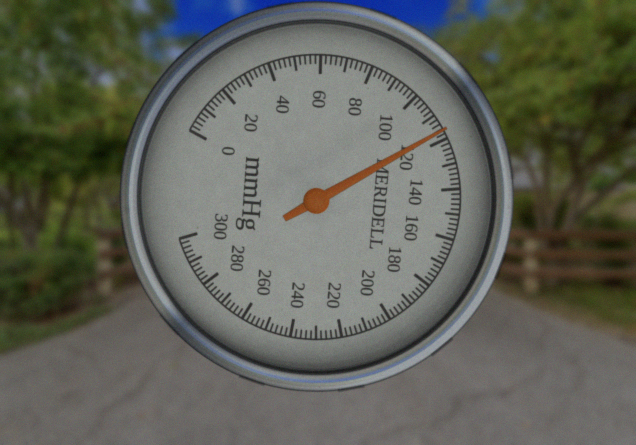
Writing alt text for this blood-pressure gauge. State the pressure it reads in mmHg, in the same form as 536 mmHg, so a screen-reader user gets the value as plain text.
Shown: 116 mmHg
